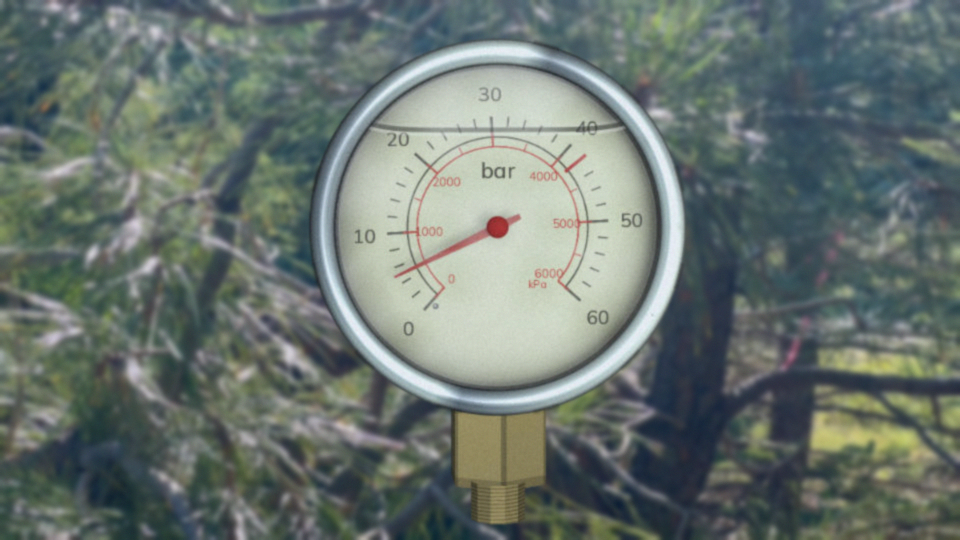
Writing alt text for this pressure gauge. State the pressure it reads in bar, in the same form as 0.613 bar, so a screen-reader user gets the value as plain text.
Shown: 5 bar
